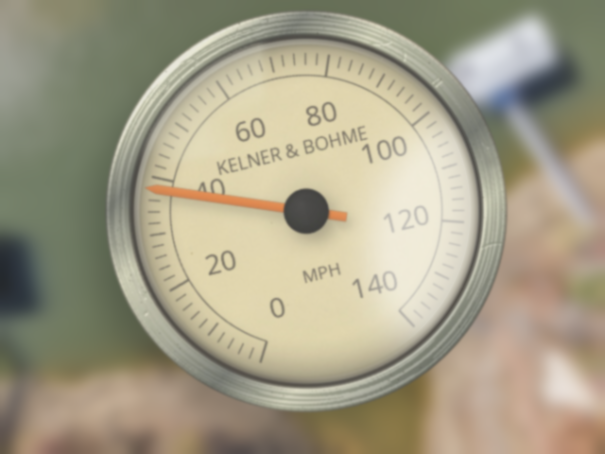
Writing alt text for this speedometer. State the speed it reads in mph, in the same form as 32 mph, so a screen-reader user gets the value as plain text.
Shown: 38 mph
